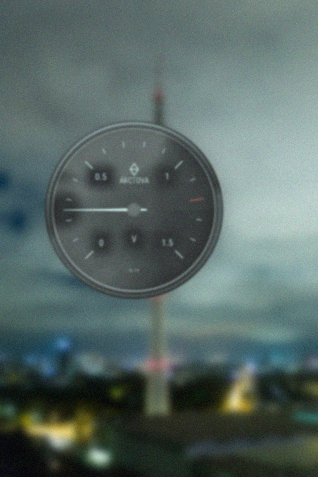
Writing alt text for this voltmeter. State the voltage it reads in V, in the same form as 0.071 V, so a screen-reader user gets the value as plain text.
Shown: 0.25 V
